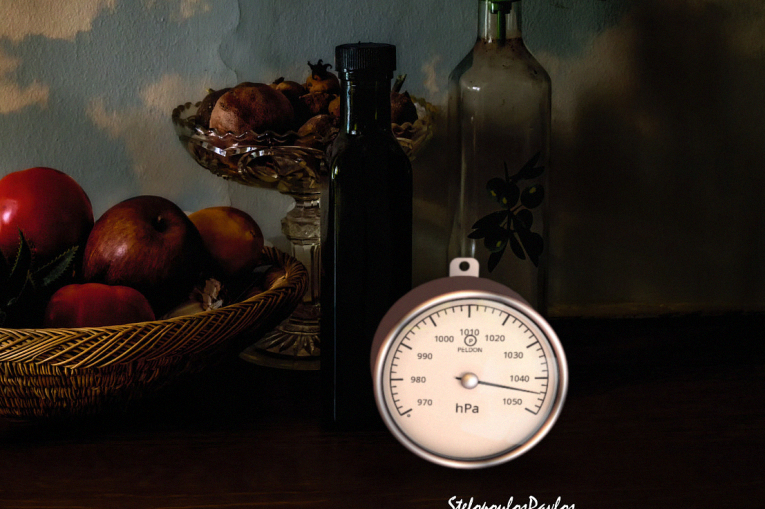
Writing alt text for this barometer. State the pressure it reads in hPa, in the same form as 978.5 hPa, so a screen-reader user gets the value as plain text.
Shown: 1044 hPa
